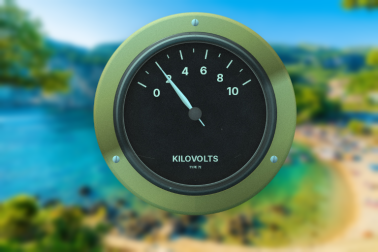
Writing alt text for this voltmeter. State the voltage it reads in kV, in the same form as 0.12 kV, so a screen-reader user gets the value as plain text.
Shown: 2 kV
